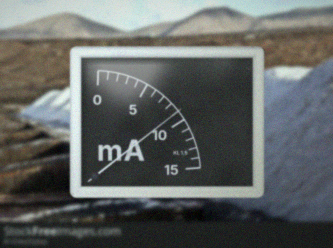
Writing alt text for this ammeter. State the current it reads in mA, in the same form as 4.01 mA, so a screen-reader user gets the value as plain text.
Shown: 9 mA
